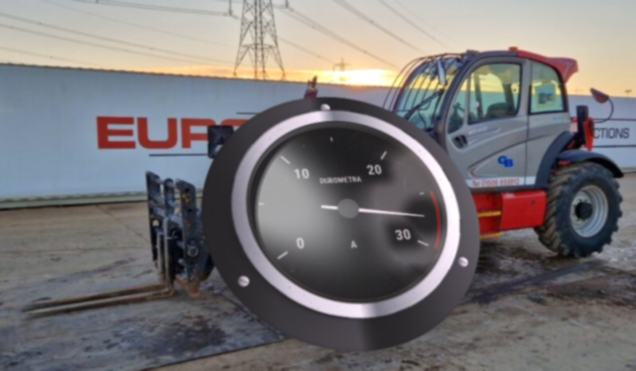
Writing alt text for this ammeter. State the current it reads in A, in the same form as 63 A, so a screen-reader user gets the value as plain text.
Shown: 27.5 A
